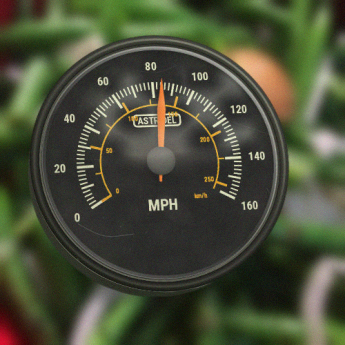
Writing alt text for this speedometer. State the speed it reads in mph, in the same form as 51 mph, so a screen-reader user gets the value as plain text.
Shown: 84 mph
